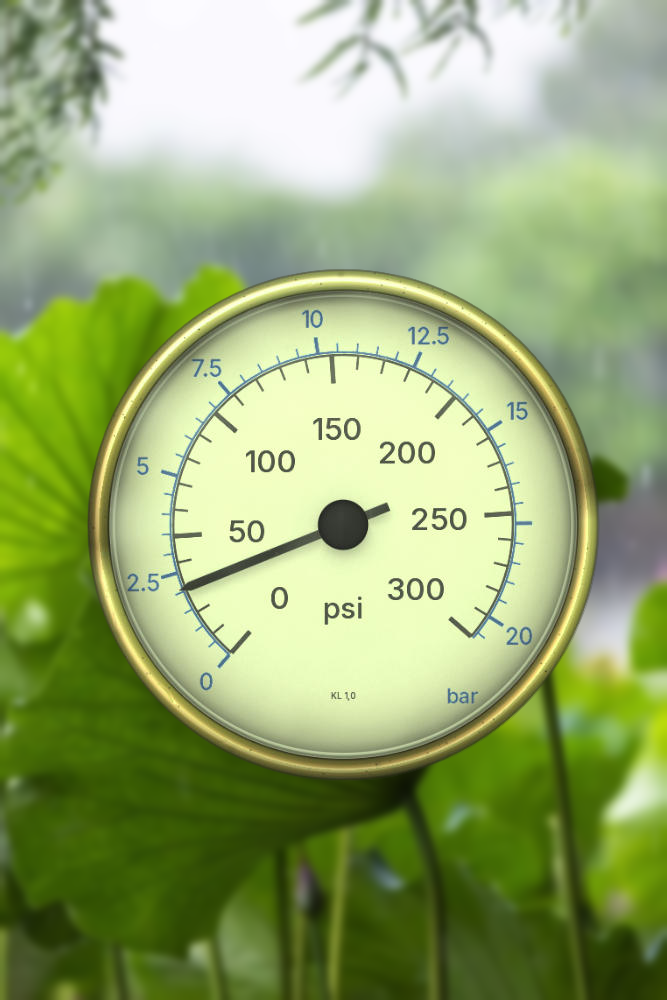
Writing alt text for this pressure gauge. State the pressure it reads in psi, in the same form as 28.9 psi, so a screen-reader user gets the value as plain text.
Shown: 30 psi
